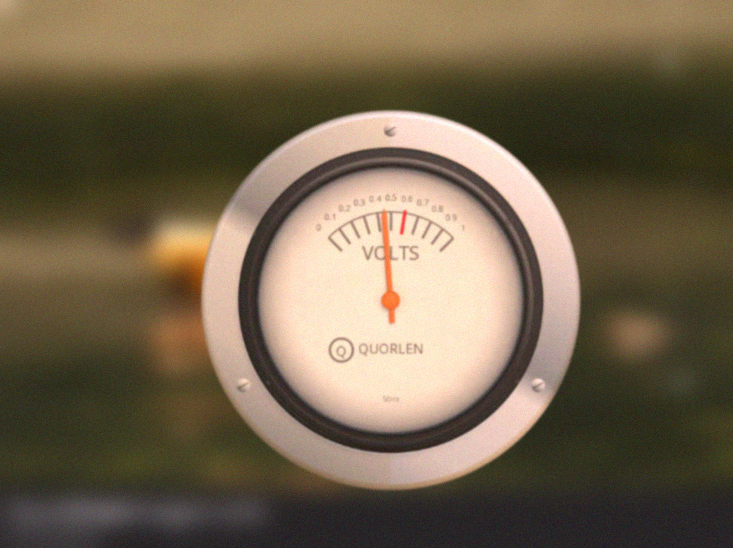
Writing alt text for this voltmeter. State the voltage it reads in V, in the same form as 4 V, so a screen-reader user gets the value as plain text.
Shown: 0.45 V
